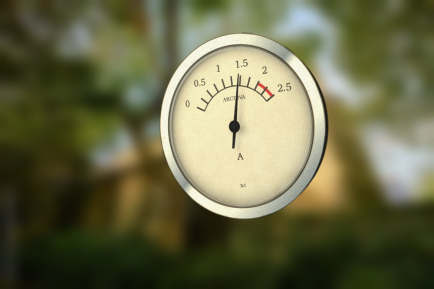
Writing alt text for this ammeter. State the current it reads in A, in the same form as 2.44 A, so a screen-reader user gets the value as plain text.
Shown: 1.5 A
